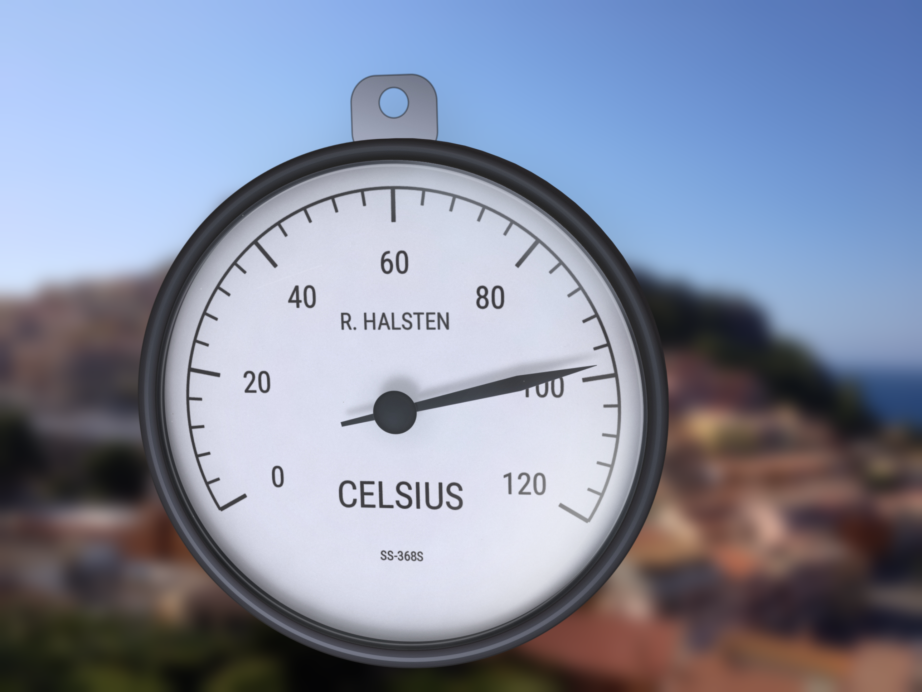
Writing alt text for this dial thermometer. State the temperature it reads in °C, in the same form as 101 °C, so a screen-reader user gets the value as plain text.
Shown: 98 °C
